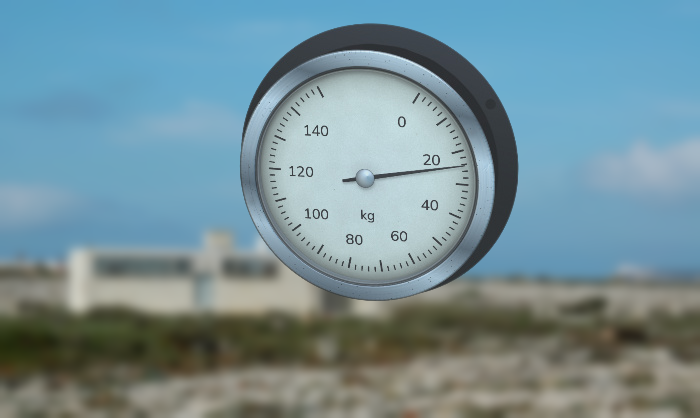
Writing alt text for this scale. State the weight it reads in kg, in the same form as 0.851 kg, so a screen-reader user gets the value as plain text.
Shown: 24 kg
